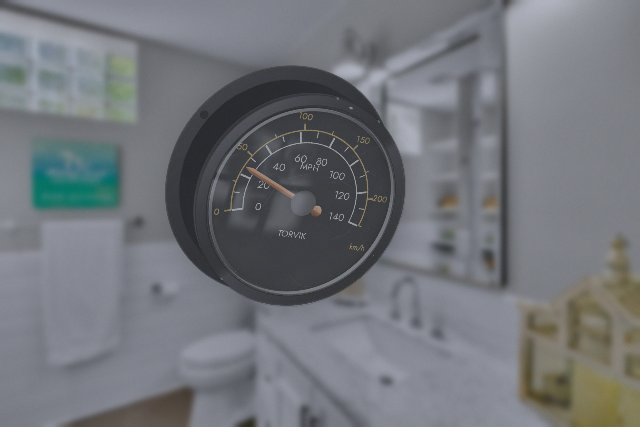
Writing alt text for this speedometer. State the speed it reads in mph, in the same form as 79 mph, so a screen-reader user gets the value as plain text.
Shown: 25 mph
